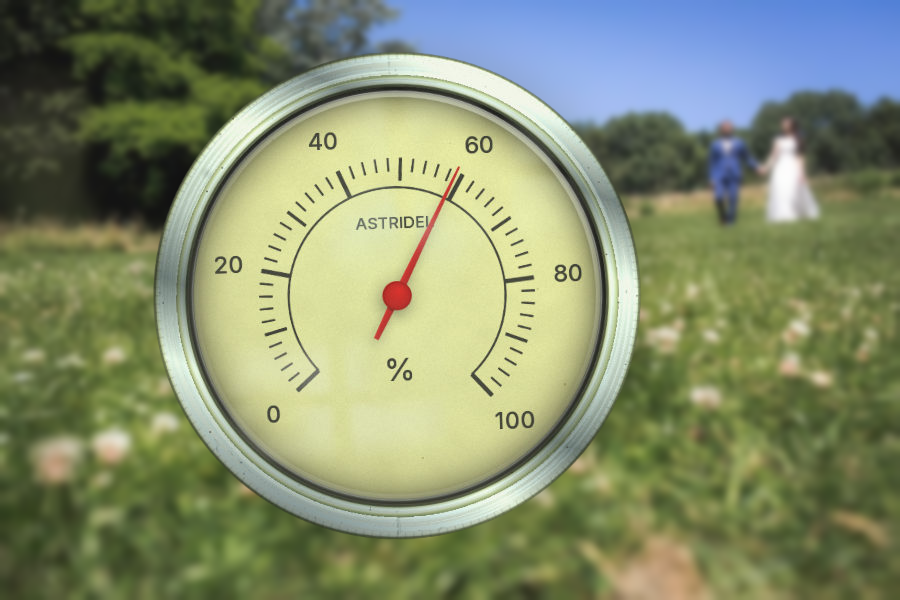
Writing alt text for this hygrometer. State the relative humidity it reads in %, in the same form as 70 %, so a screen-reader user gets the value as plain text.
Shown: 59 %
